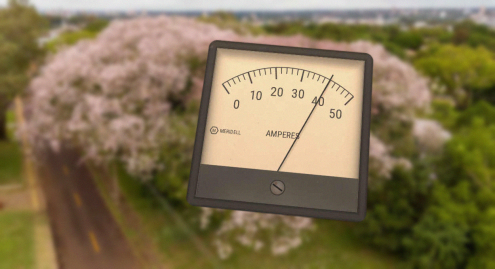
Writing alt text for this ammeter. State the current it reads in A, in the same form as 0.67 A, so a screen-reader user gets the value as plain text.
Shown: 40 A
